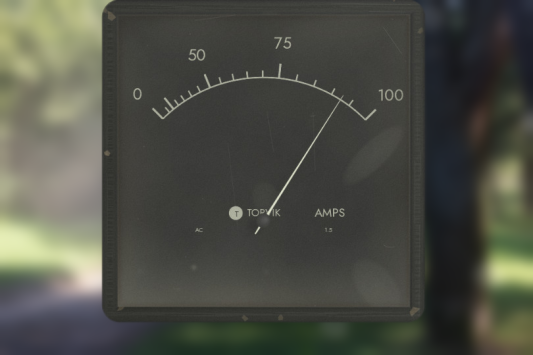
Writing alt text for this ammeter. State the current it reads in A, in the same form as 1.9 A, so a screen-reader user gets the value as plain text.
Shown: 92.5 A
